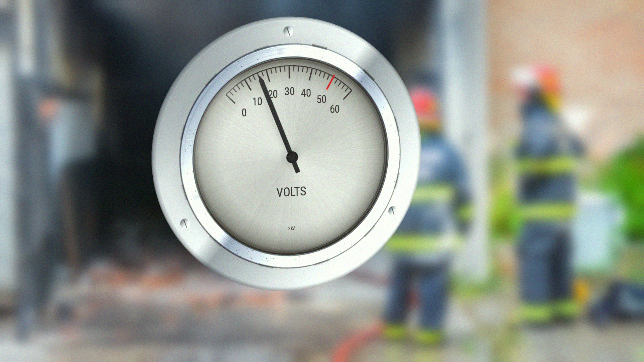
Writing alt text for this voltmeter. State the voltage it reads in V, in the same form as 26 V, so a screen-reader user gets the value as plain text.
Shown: 16 V
